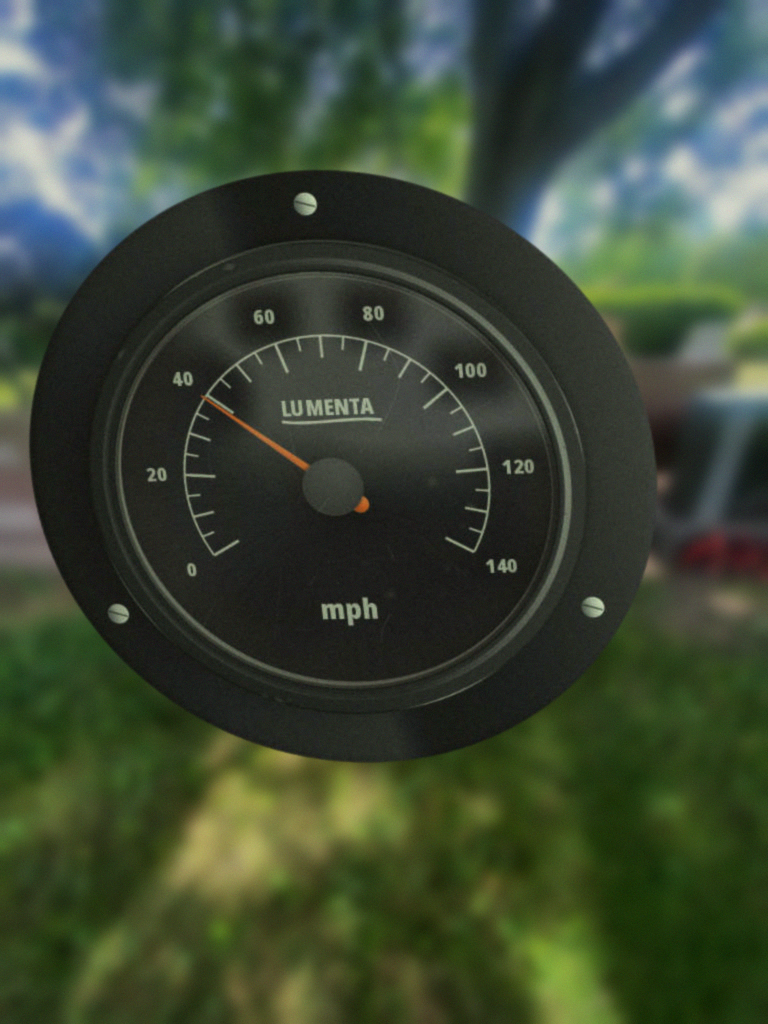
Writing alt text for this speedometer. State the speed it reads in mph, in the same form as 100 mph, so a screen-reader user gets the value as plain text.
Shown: 40 mph
